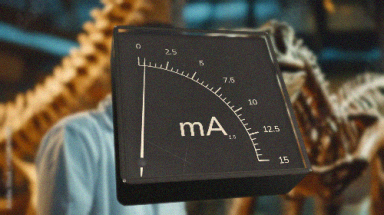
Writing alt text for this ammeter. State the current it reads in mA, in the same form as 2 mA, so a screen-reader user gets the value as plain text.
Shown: 0.5 mA
